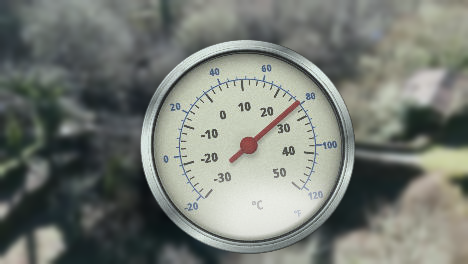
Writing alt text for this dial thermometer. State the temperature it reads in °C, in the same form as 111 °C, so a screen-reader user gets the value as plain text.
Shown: 26 °C
